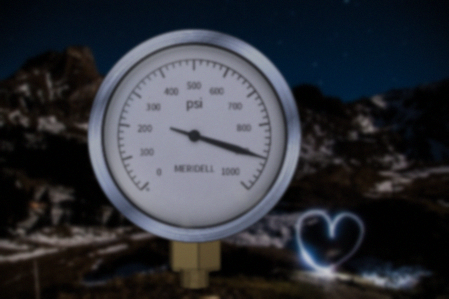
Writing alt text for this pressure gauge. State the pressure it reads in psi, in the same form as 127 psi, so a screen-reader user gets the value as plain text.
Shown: 900 psi
